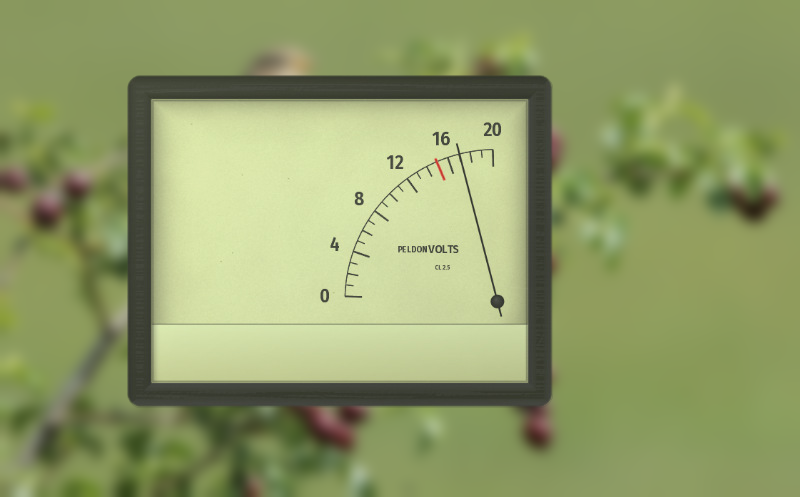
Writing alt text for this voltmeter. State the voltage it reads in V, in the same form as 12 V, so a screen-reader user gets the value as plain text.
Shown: 17 V
